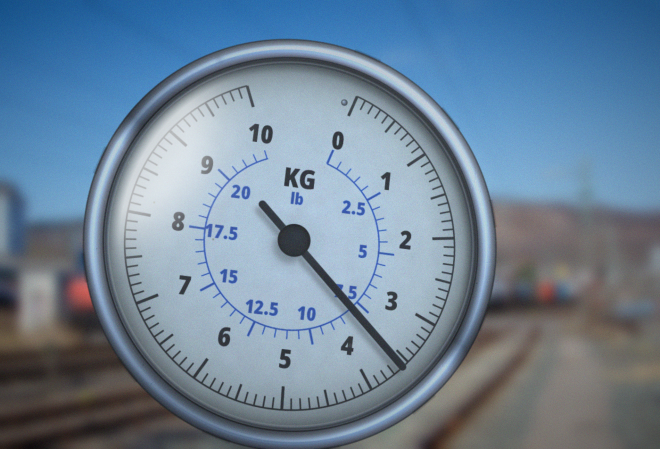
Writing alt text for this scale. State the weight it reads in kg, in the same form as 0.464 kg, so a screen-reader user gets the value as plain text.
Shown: 3.6 kg
